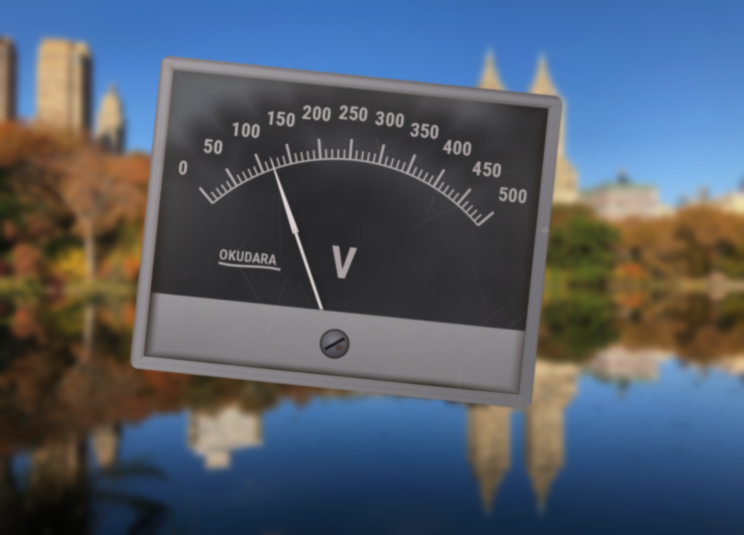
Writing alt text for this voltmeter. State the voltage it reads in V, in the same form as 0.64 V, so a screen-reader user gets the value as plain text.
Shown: 120 V
